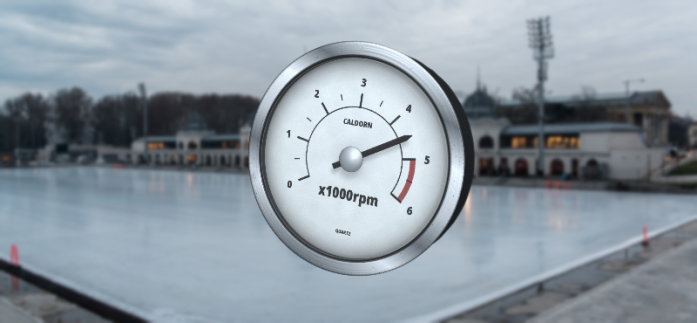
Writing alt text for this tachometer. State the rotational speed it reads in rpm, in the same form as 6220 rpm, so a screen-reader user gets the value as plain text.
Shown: 4500 rpm
